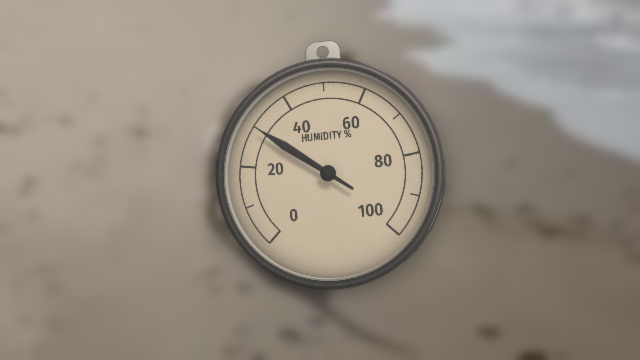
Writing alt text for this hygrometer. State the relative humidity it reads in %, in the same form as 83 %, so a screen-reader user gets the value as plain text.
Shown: 30 %
